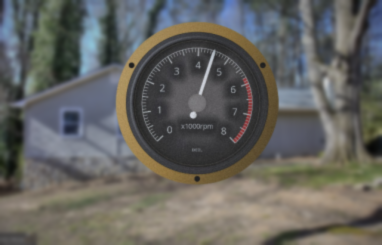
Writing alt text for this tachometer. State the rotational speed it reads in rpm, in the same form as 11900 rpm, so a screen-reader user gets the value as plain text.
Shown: 4500 rpm
